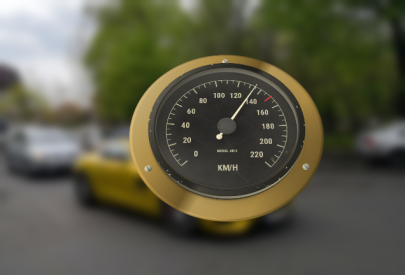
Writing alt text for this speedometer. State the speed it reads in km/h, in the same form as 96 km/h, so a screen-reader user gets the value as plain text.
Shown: 135 km/h
